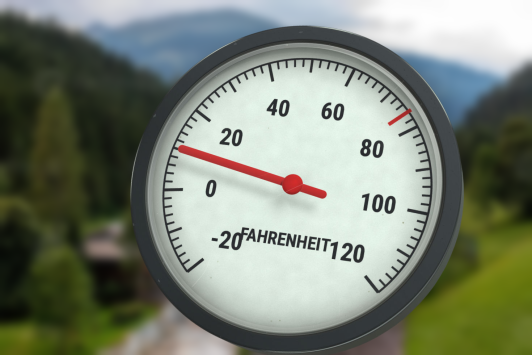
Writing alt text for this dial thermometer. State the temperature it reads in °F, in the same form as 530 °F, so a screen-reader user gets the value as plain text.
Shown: 10 °F
